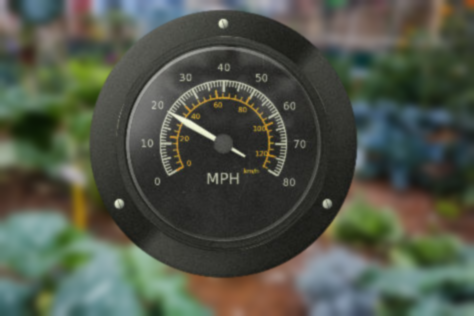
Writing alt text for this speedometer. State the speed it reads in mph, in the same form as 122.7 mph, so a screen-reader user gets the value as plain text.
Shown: 20 mph
